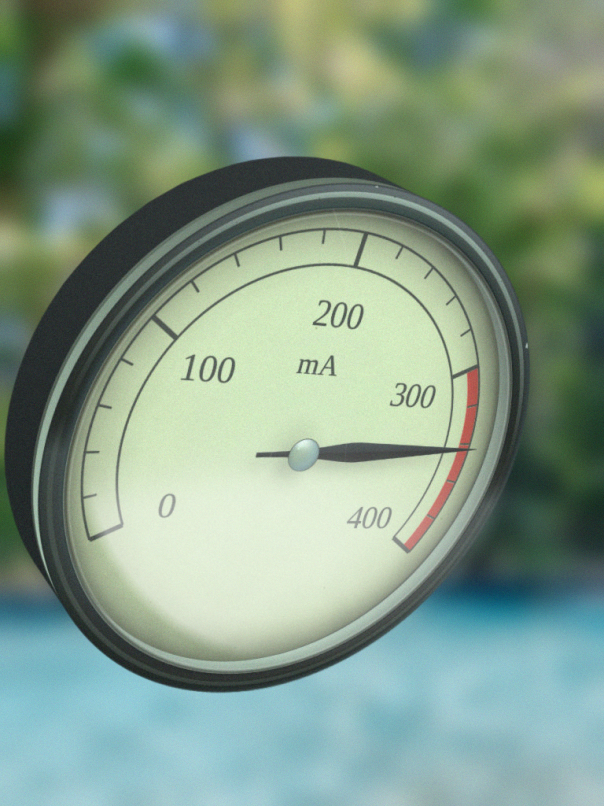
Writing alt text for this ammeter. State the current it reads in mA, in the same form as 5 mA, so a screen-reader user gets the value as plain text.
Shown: 340 mA
